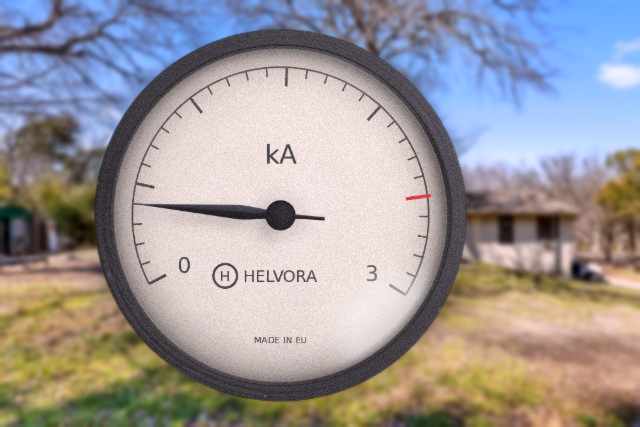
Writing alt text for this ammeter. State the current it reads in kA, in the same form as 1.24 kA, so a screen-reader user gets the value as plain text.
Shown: 0.4 kA
